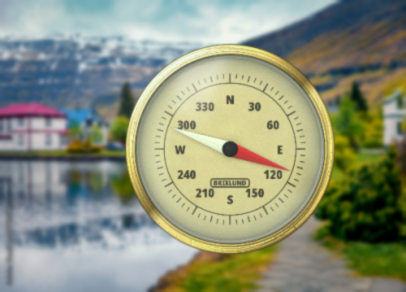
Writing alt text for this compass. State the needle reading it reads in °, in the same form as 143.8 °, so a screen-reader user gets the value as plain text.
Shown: 110 °
